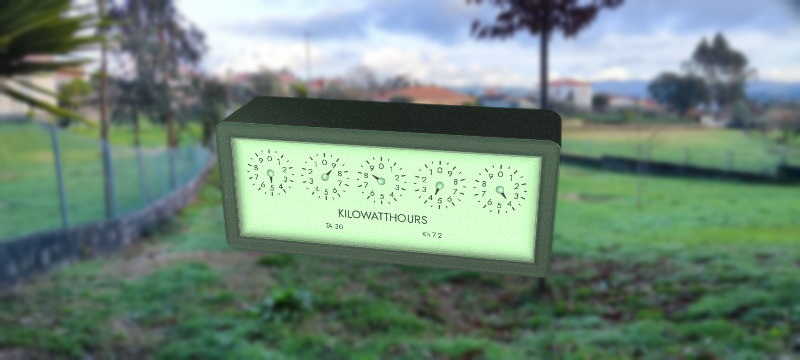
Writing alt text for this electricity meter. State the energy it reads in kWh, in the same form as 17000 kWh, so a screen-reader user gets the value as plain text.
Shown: 48844 kWh
